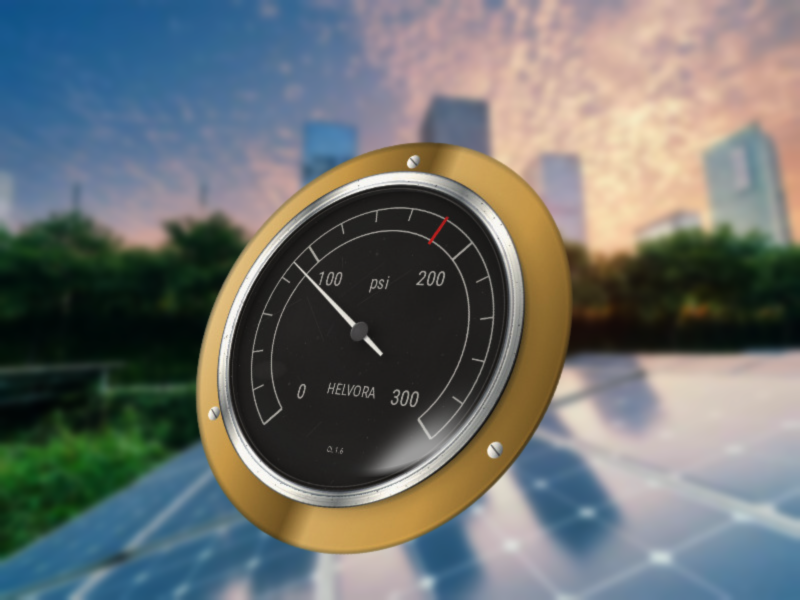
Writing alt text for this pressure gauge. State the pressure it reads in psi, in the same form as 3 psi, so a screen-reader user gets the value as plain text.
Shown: 90 psi
